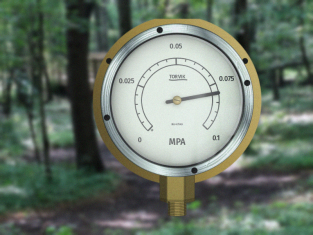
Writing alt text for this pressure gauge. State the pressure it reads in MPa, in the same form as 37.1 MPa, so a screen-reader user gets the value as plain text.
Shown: 0.08 MPa
